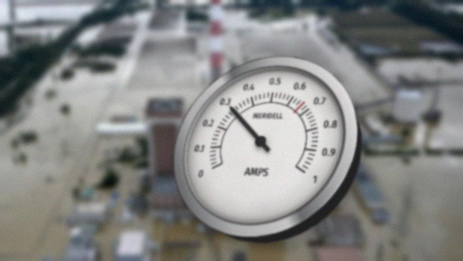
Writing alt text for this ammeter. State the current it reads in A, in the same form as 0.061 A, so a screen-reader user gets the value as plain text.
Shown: 0.3 A
